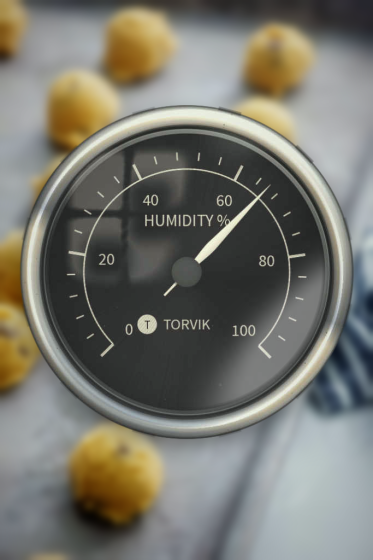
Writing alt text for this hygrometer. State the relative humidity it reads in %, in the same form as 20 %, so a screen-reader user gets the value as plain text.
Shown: 66 %
